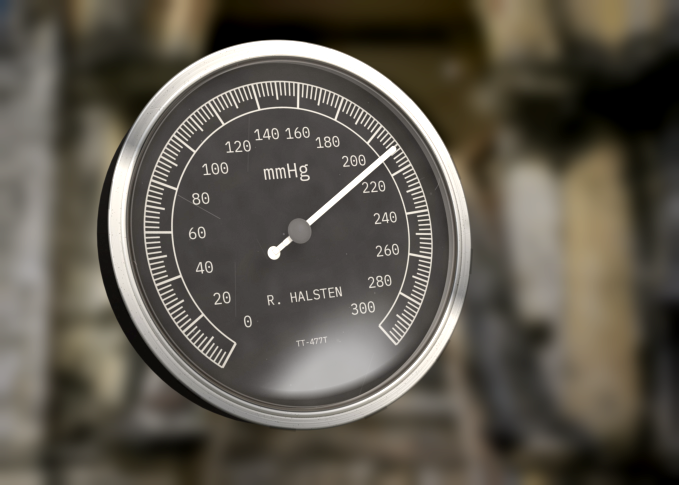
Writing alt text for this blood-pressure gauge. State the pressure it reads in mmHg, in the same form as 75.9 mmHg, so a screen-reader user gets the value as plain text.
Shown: 210 mmHg
